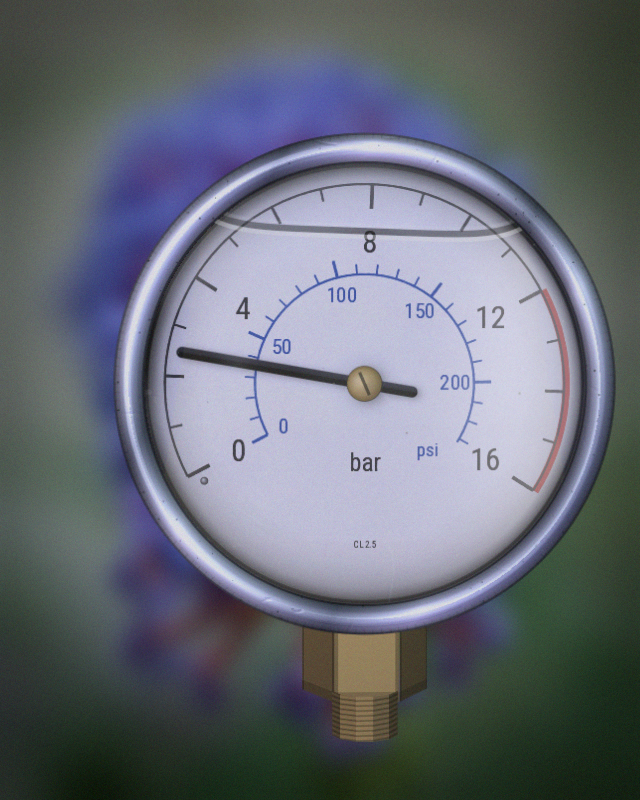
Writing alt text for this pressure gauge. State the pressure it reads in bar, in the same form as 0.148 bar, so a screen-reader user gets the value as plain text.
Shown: 2.5 bar
